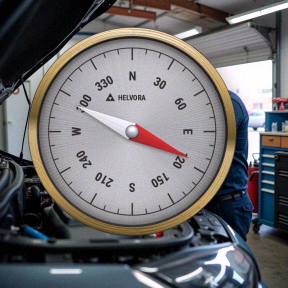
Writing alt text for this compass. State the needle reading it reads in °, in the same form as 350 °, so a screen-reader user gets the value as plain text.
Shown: 115 °
